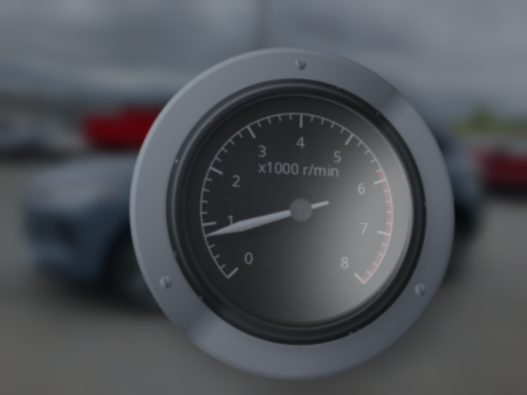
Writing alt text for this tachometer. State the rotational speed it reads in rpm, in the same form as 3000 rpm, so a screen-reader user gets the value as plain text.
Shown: 800 rpm
